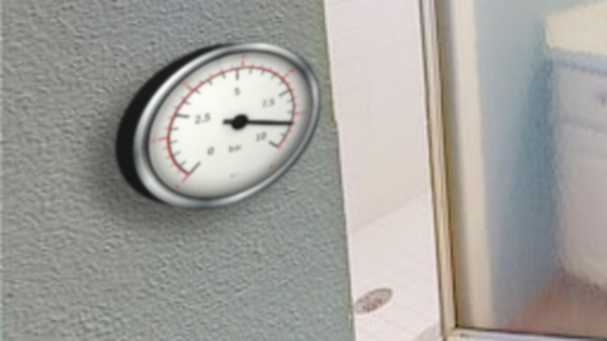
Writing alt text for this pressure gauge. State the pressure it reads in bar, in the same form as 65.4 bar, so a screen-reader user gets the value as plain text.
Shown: 9 bar
